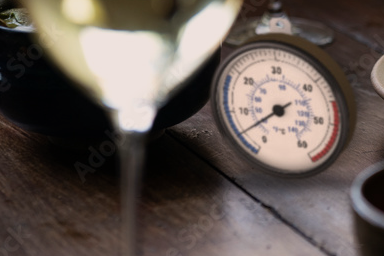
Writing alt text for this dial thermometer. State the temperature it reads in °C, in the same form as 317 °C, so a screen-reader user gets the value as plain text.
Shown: 5 °C
